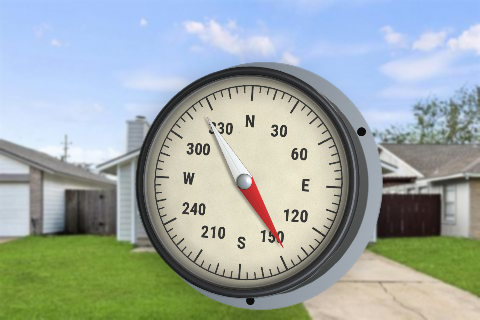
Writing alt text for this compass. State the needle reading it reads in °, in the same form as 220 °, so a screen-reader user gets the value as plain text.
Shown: 145 °
